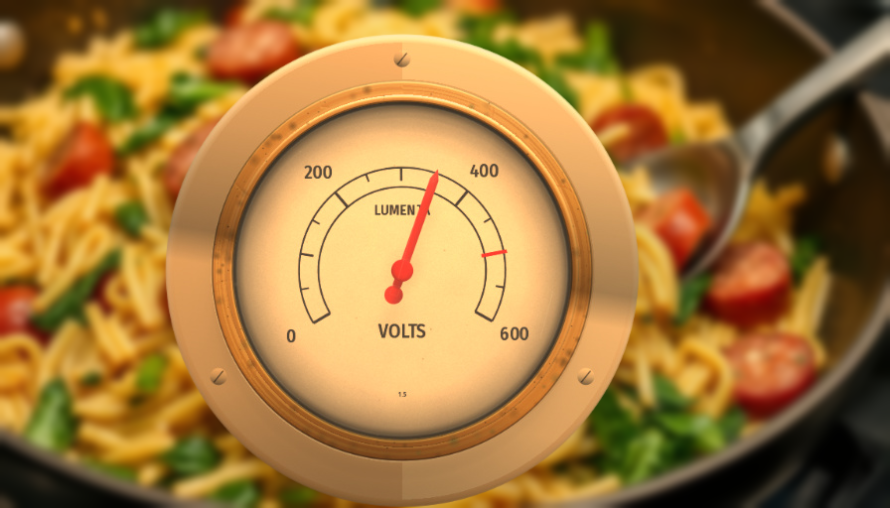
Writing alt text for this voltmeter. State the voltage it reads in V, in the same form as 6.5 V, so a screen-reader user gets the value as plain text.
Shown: 350 V
